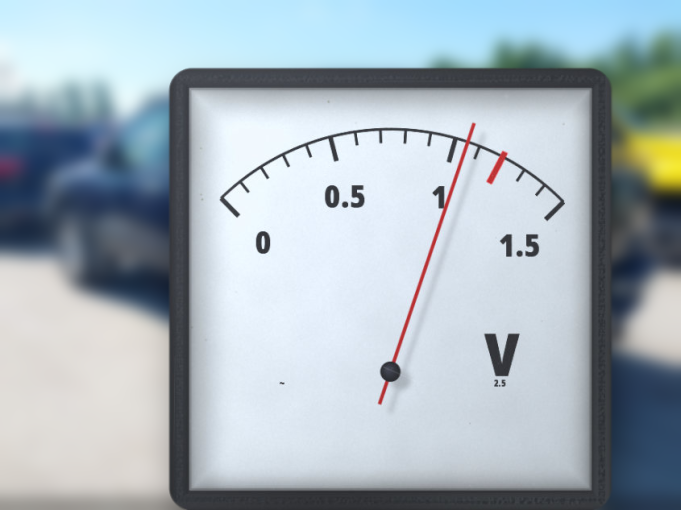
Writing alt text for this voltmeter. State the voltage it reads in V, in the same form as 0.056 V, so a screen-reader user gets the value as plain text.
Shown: 1.05 V
